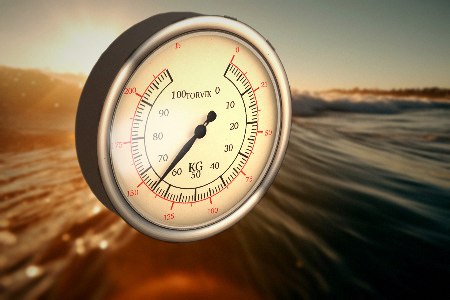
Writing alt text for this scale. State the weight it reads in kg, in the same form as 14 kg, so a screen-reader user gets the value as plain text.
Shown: 65 kg
